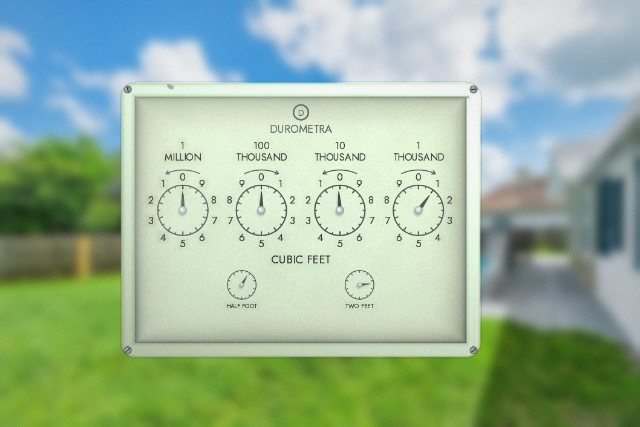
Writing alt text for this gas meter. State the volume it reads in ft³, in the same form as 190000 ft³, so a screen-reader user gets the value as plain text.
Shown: 100 ft³
